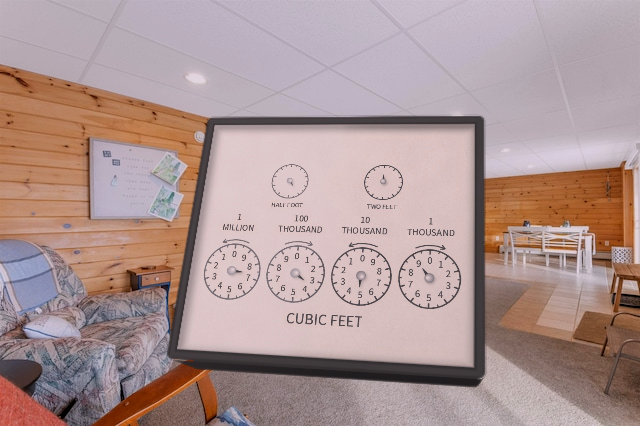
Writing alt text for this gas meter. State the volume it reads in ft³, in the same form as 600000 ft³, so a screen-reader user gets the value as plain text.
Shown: 734900 ft³
